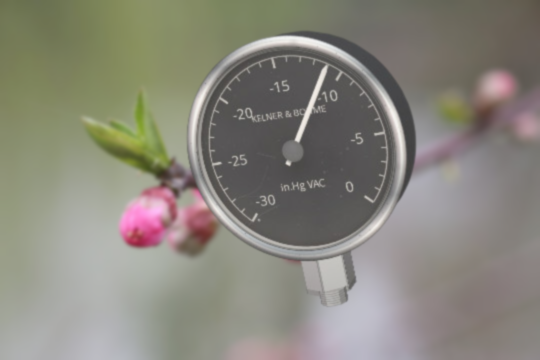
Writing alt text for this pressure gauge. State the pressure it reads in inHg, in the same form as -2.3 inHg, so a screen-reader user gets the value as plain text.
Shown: -11 inHg
